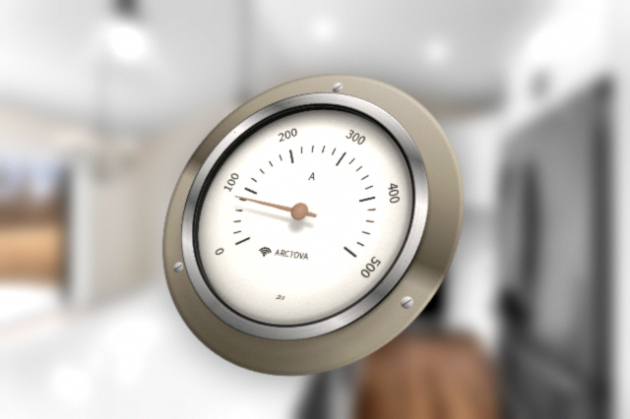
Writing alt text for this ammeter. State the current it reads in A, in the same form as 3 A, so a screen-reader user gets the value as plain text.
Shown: 80 A
